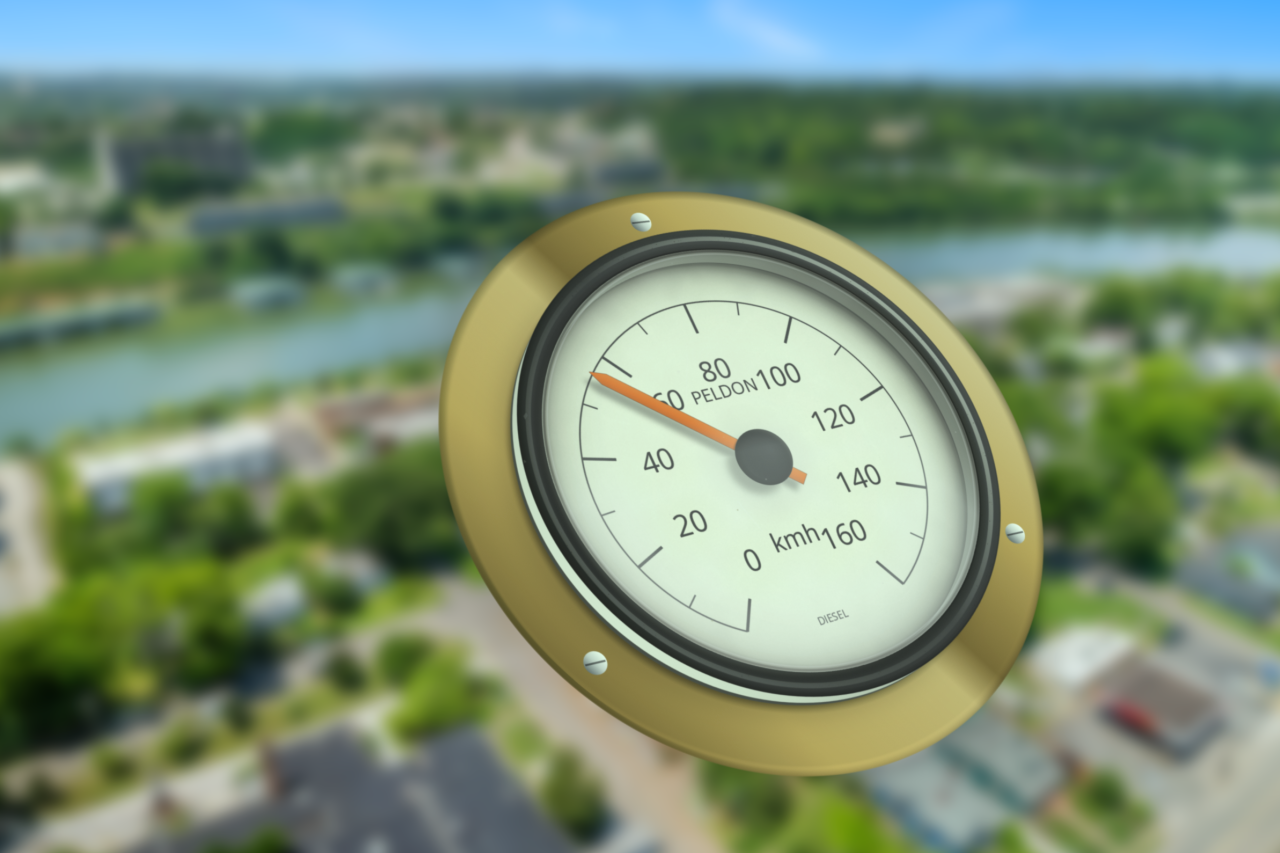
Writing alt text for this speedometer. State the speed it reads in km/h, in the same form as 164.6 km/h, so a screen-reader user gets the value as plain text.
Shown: 55 km/h
